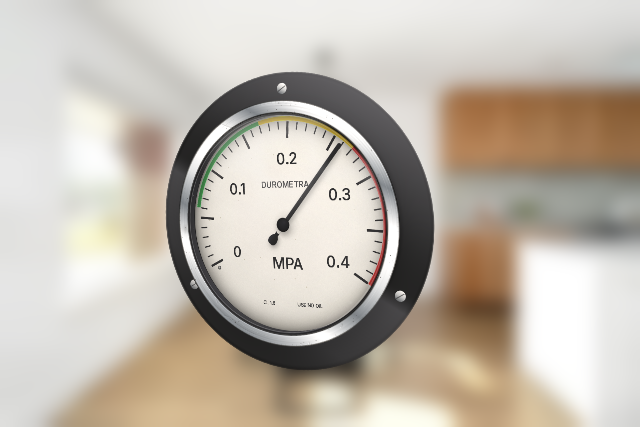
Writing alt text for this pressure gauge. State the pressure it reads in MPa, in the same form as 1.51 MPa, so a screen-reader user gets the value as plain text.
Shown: 0.26 MPa
